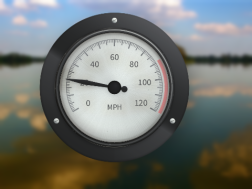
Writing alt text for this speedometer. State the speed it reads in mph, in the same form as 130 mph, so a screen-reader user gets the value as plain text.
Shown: 20 mph
